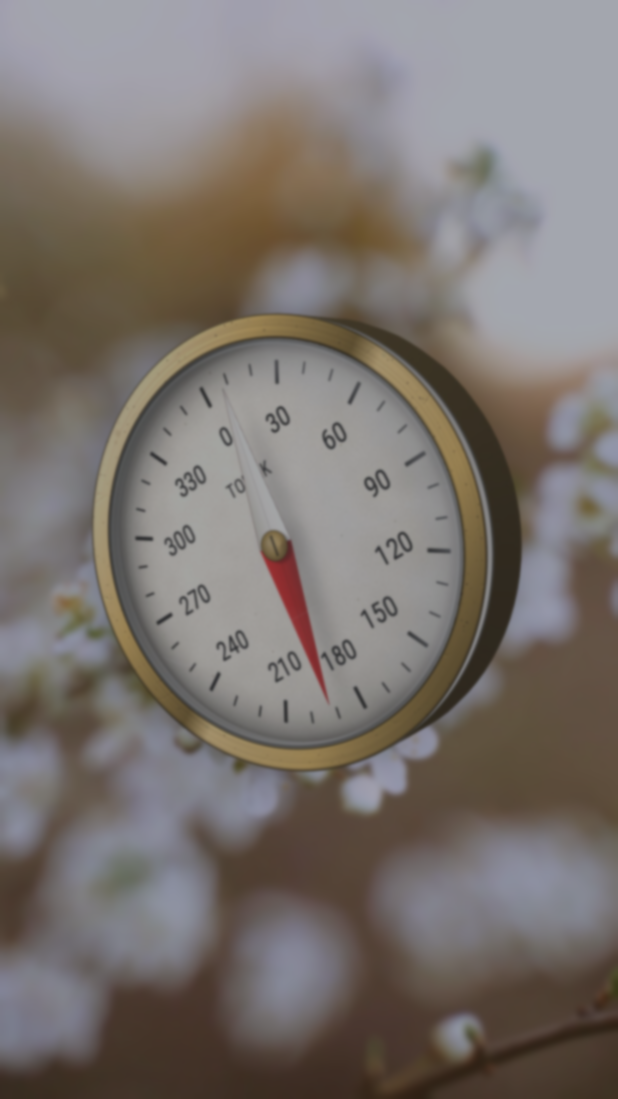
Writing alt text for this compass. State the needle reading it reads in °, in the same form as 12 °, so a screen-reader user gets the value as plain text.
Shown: 190 °
